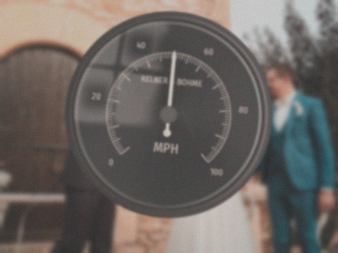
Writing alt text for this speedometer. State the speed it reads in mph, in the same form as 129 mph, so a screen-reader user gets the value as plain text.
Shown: 50 mph
